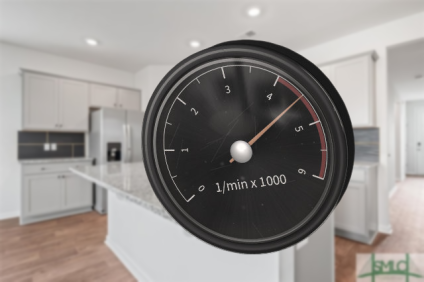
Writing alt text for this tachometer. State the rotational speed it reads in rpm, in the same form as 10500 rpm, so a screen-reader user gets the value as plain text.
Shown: 4500 rpm
